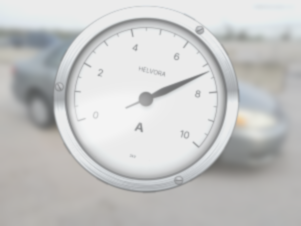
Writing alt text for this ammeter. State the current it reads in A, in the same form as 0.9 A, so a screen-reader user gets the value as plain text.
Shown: 7.25 A
